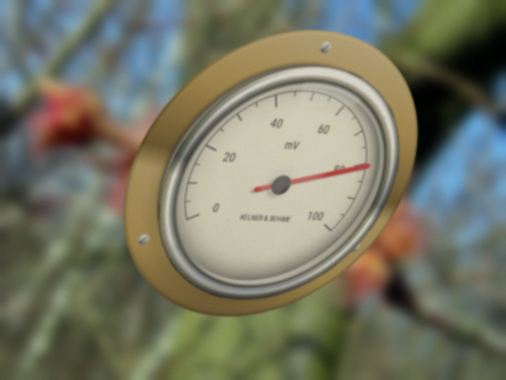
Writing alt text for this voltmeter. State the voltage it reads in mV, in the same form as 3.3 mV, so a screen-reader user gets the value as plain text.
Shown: 80 mV
